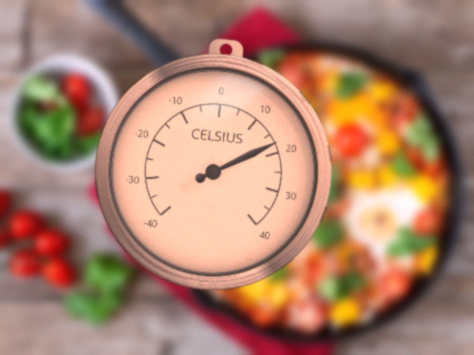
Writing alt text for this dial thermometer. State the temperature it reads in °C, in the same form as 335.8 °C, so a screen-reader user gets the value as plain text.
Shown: 17.5 °C
